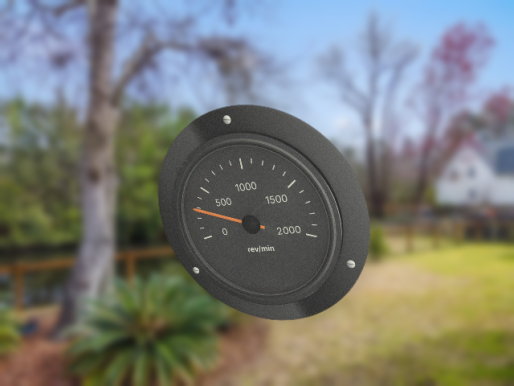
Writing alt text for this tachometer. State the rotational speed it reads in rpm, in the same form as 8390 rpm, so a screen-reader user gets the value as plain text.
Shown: 300 rpm
